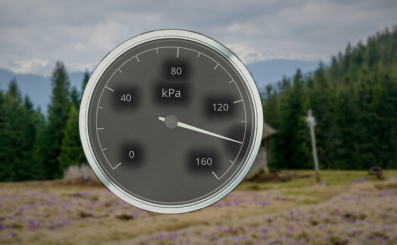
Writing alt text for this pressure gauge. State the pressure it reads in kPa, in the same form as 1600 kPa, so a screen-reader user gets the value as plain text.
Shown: 140 kPa
